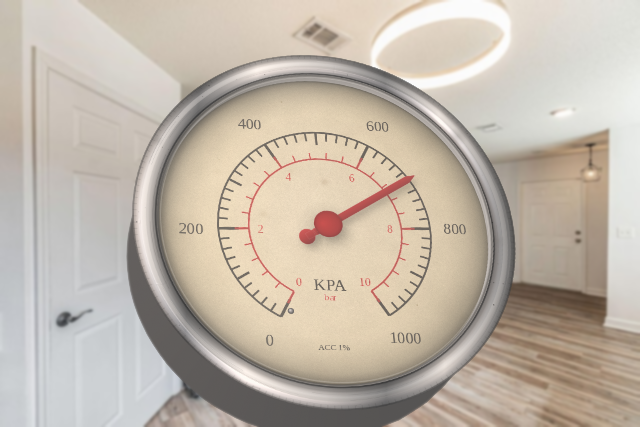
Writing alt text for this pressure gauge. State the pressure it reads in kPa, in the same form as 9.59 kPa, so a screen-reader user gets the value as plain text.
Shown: 700 kPa
